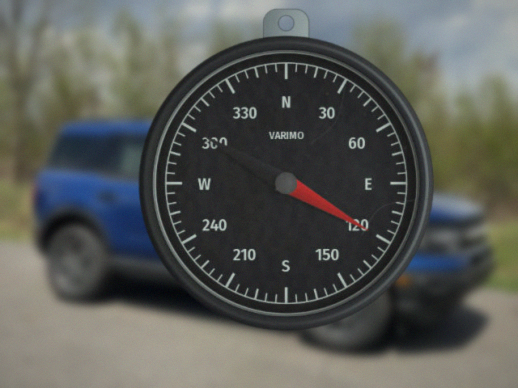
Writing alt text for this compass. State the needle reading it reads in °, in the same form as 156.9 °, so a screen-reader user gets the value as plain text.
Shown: 120 °
